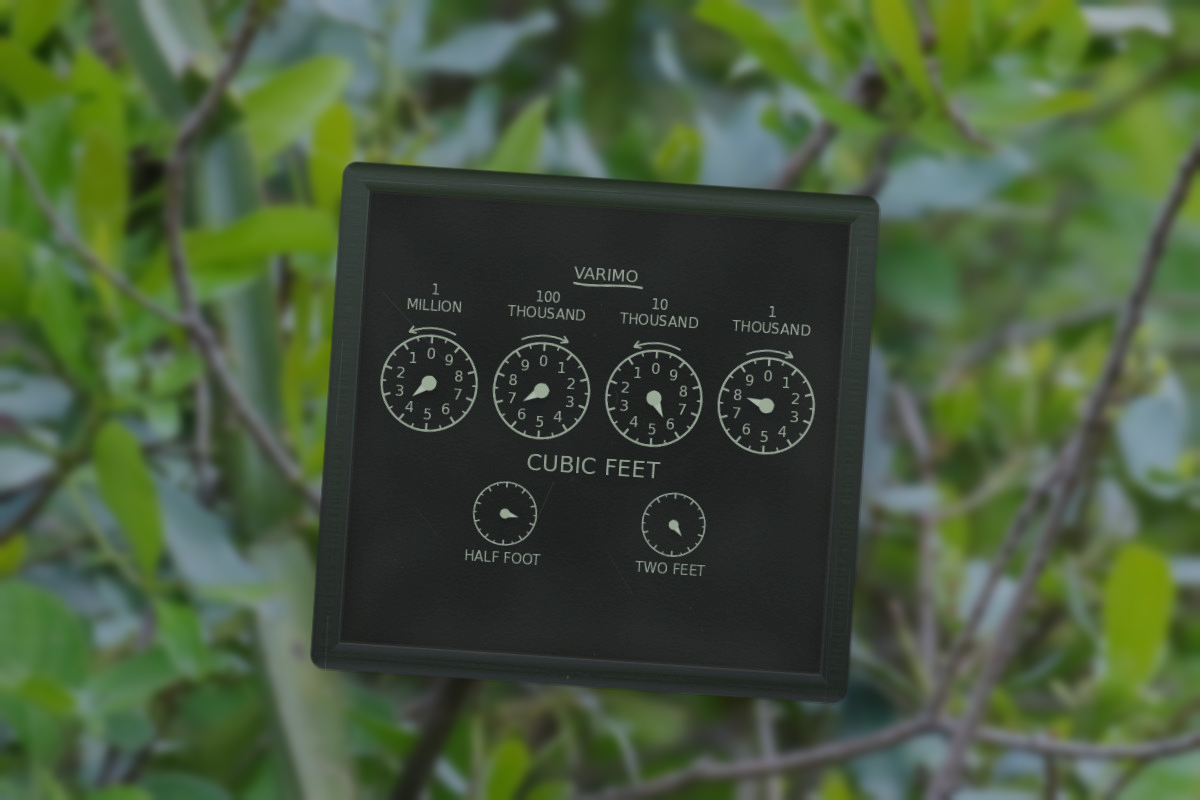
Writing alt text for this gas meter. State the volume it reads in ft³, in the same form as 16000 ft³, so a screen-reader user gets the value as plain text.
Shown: 365800 ft³
